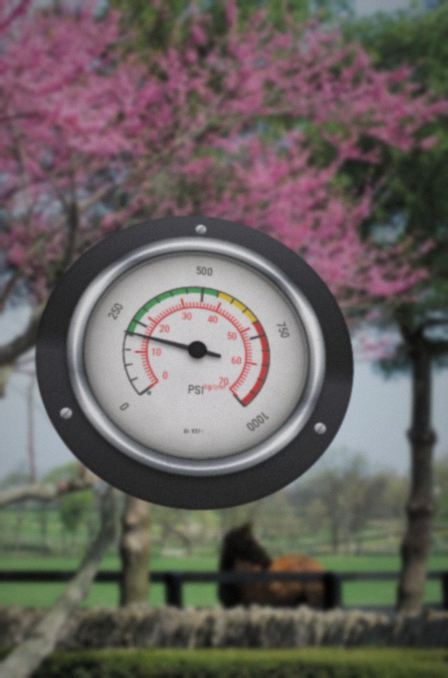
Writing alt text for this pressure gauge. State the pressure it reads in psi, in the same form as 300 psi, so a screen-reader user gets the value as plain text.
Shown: 200 psi
